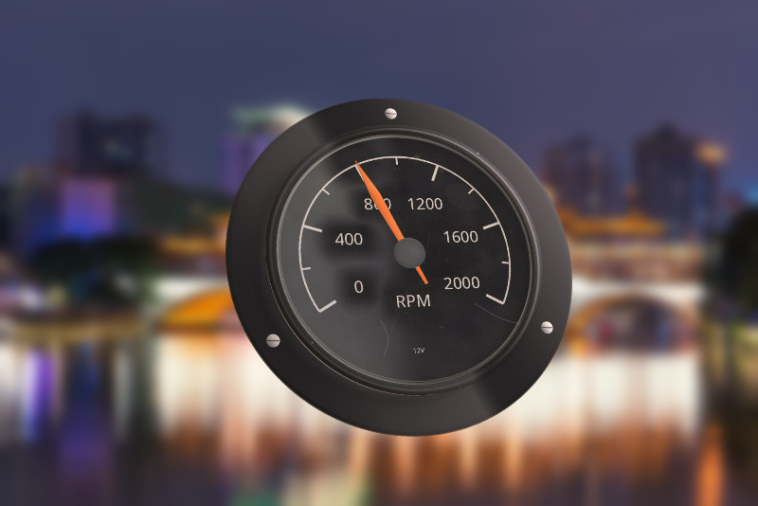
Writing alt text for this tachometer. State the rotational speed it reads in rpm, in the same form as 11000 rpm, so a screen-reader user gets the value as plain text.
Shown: 800 rpm
